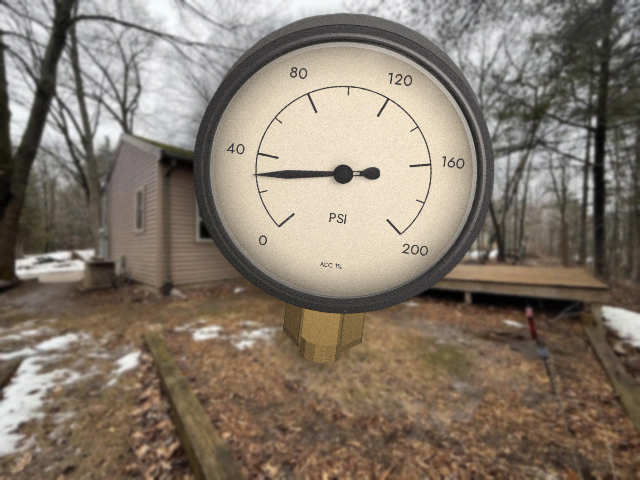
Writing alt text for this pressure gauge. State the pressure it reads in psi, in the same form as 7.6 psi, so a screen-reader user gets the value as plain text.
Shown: 30 psi
